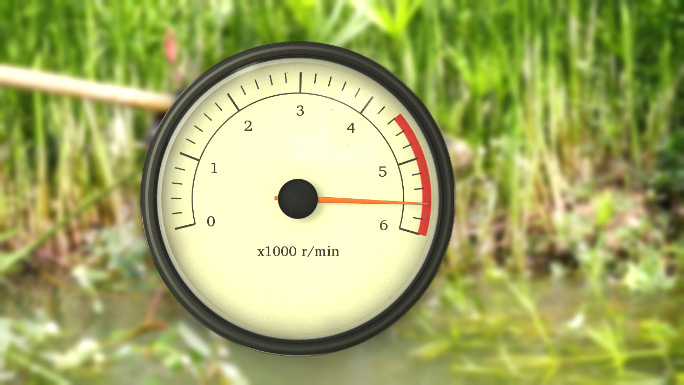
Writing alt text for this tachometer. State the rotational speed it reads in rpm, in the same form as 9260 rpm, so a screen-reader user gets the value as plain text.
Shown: 5600 rpm
